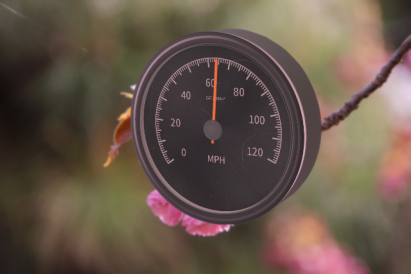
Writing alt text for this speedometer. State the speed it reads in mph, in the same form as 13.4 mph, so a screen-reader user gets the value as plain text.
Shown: 65 mph
